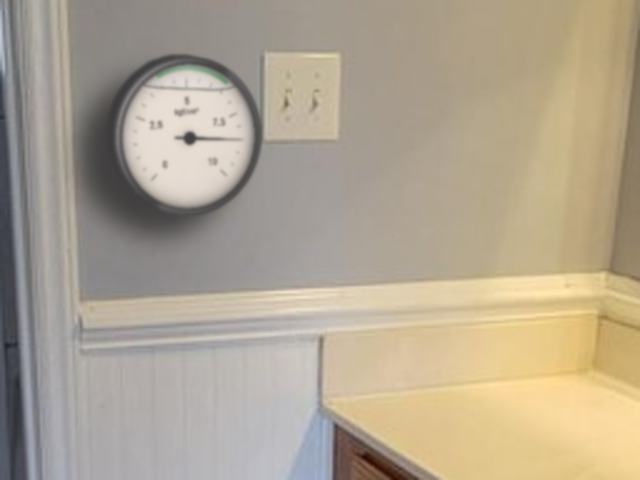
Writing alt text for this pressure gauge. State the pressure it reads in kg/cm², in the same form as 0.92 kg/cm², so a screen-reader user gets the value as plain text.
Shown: 8.5 kg/cm²
